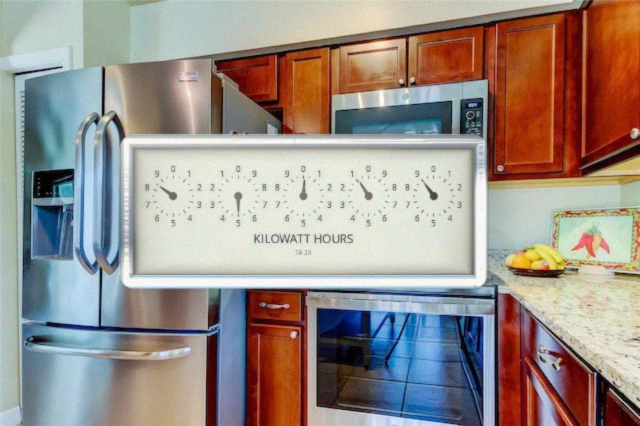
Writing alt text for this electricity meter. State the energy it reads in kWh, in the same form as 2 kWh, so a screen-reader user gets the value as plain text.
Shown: 85009 kWh
